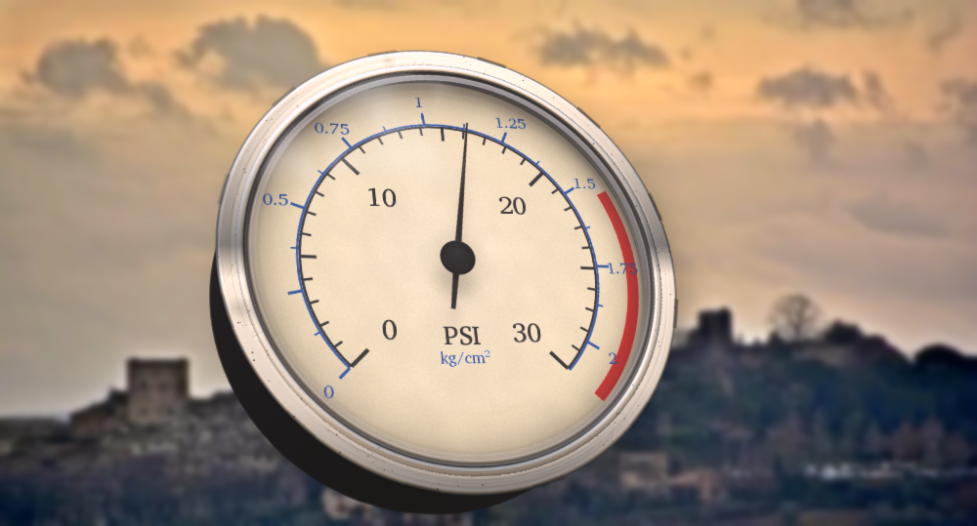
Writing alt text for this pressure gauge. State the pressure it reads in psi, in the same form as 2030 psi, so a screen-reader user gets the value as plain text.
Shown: 16 psi
